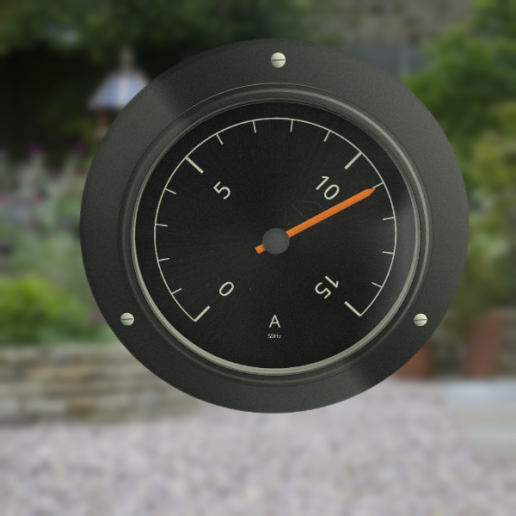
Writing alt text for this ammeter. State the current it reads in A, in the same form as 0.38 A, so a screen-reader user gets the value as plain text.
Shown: 11 A
